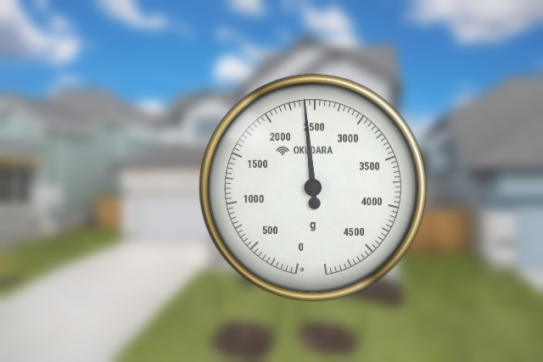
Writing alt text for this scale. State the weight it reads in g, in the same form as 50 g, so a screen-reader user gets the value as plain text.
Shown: 2400 g
